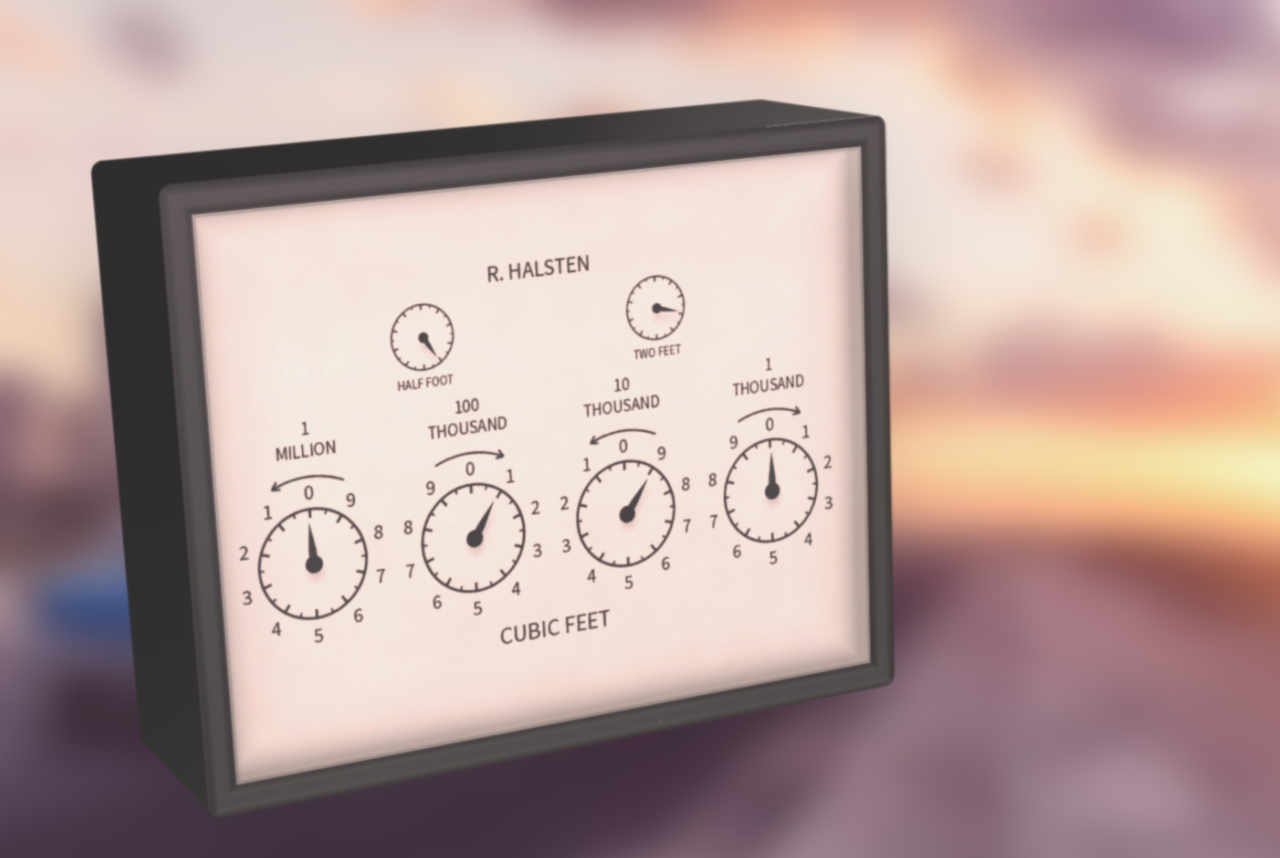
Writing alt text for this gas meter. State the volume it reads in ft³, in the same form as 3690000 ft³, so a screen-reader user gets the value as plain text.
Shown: 9000 ft³
